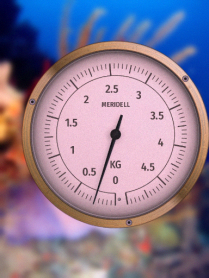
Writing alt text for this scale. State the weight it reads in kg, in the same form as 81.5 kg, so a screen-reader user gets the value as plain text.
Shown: 0.25 kg
